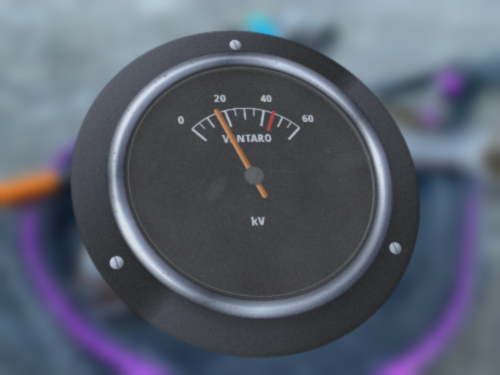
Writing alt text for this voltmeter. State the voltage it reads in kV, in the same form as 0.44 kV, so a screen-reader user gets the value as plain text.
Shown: 15 kV
